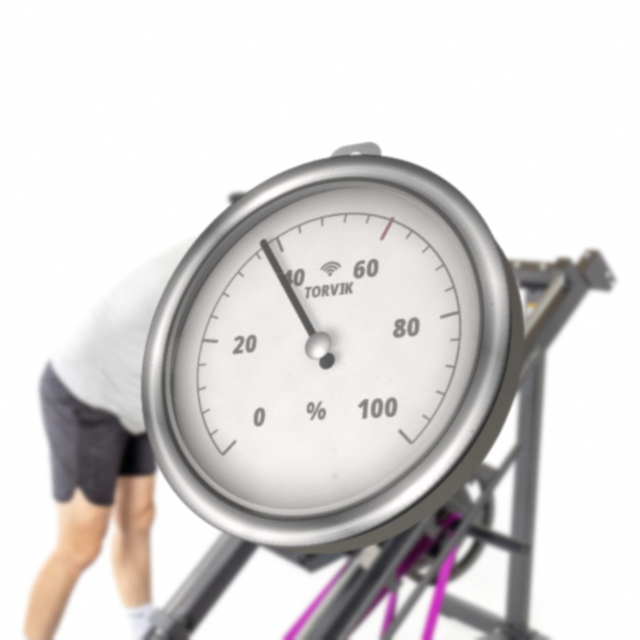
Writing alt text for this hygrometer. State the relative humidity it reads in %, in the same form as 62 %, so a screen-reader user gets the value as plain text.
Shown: 38 %
